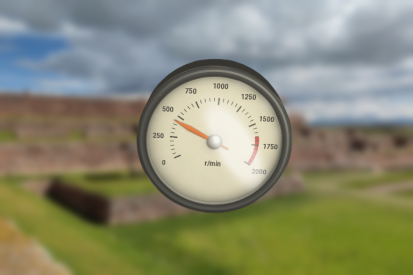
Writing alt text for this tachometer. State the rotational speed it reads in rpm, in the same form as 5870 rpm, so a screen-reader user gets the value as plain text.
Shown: 450 rpm
